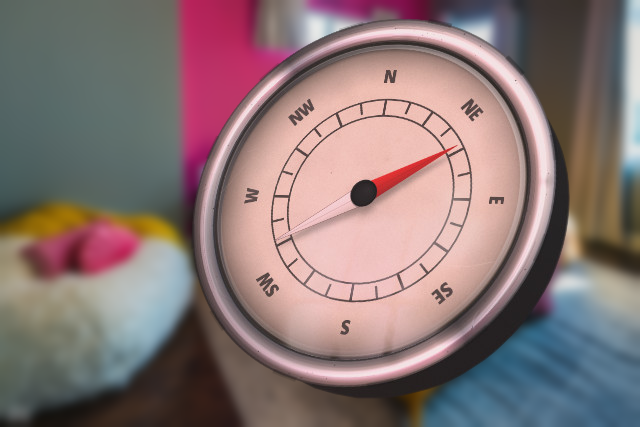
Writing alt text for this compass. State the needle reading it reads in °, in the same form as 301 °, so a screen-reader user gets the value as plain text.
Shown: 60 °
